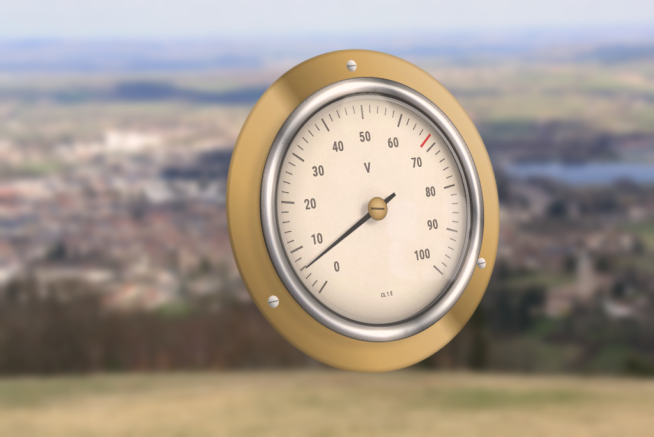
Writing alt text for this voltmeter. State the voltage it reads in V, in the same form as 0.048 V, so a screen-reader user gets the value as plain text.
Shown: 6 V
